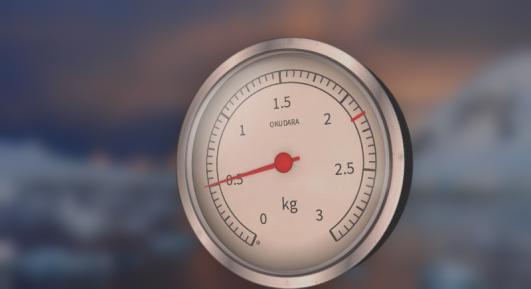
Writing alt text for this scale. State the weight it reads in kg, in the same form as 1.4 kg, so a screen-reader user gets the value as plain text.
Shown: 0.5 kg
